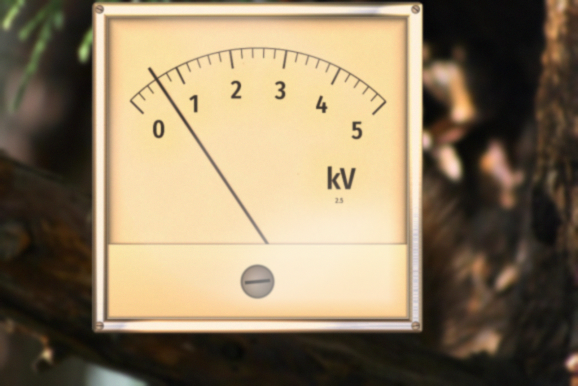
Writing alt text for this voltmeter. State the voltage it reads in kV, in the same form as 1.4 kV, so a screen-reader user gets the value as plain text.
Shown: 0.6 kV
